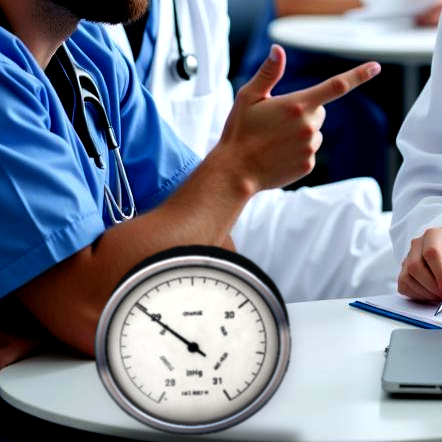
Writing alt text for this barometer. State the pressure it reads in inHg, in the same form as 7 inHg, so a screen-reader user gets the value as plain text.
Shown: 29 inHg
